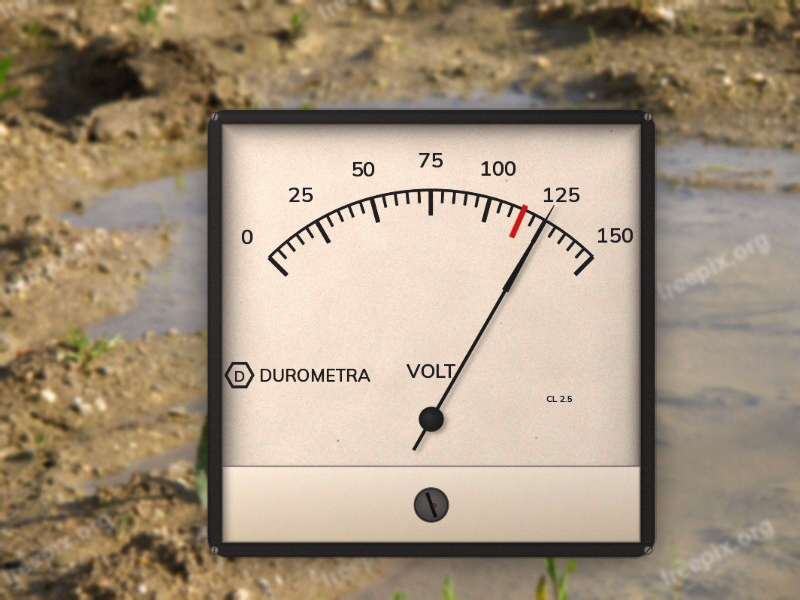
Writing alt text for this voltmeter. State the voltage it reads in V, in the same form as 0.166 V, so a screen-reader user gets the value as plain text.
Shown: 125 V
